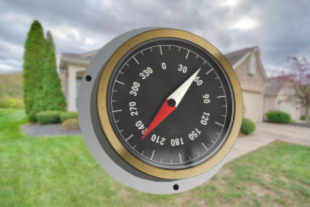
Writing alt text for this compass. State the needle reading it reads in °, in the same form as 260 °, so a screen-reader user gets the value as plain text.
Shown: 230 °
